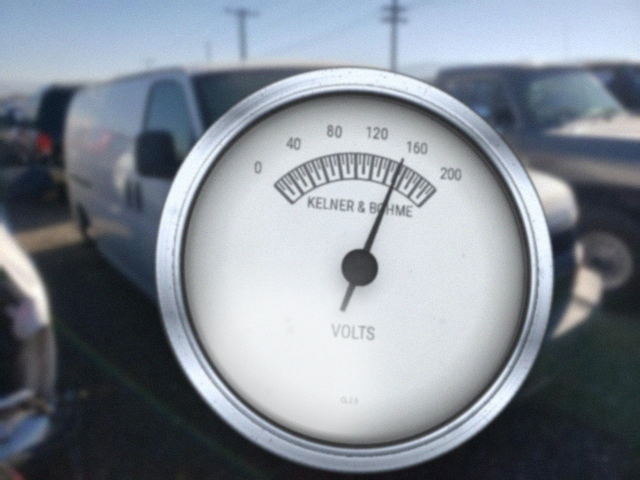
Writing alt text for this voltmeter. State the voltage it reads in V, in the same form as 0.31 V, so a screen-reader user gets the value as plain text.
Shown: 150 V
